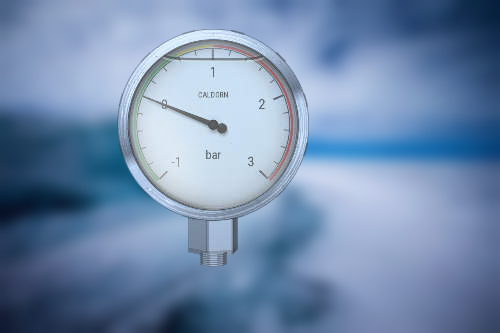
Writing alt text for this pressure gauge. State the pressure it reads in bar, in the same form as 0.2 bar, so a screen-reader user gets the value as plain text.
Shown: 0 bar
